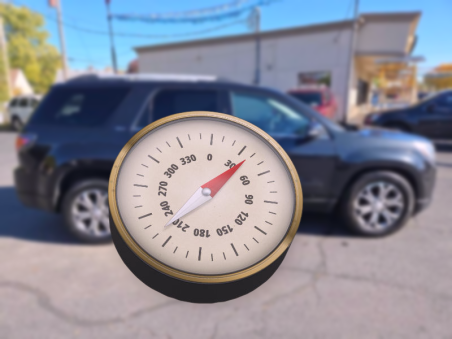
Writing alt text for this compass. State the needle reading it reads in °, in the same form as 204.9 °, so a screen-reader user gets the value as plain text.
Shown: 40 °
